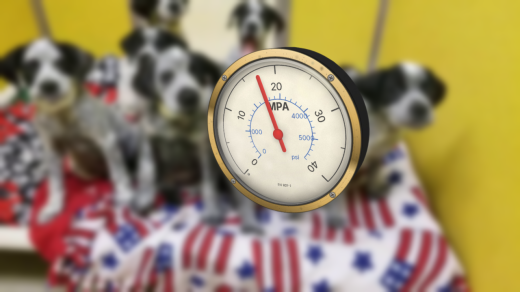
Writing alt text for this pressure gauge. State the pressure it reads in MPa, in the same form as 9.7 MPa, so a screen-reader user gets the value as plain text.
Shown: 17.5 MPa
